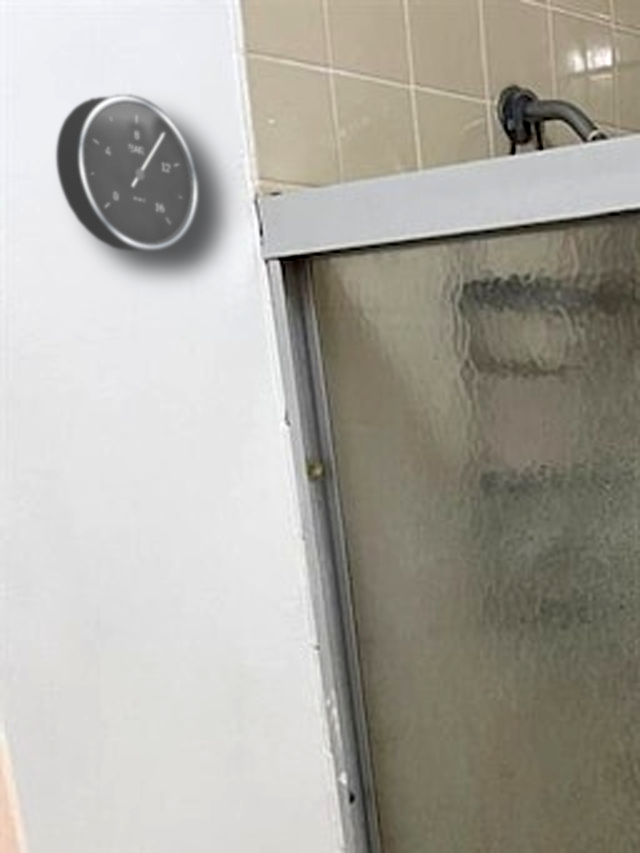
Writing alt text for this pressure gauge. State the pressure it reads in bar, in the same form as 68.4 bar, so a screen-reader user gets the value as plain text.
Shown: 10 bar
